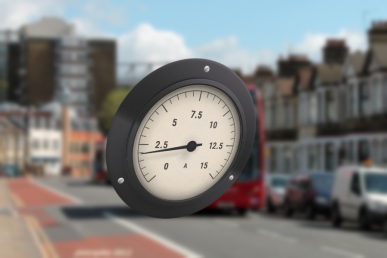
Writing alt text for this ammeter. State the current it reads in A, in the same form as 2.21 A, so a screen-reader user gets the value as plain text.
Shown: 2 A
